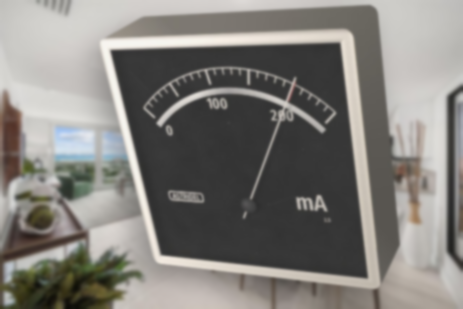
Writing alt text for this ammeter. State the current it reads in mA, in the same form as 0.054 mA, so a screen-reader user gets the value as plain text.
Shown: 200 mA
